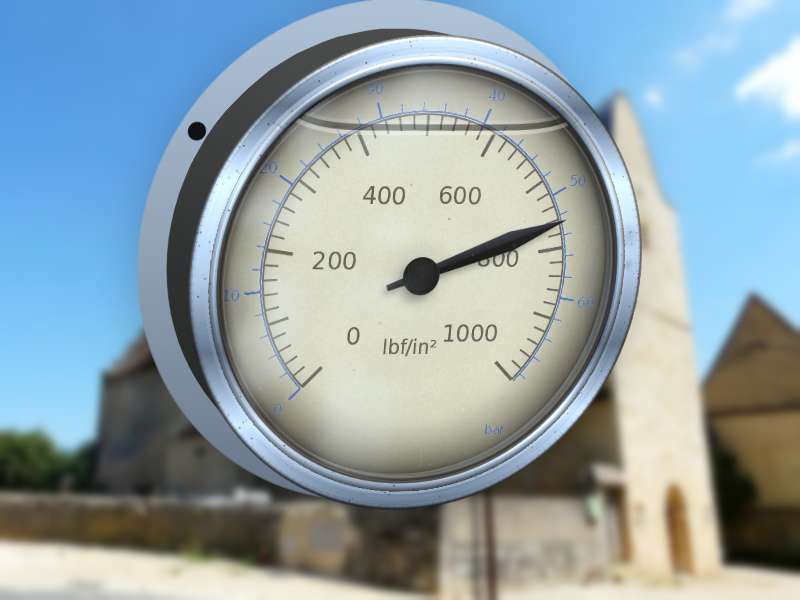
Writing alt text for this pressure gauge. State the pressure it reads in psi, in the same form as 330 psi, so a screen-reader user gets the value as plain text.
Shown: 760 psi
